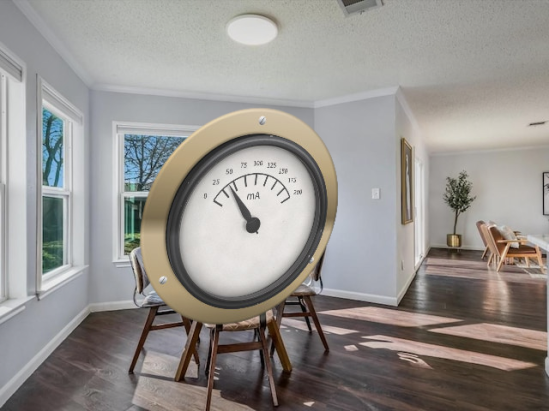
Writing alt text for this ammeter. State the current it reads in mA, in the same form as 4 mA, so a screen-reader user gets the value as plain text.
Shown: 37.5 mA
